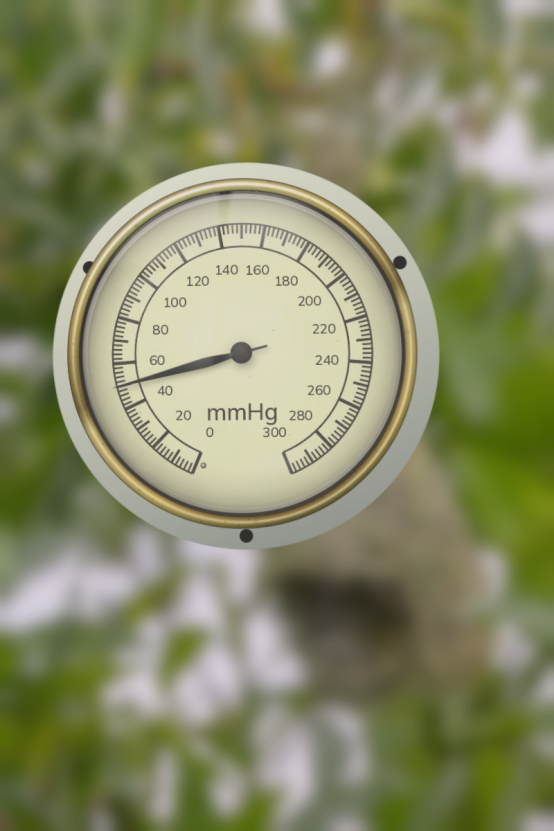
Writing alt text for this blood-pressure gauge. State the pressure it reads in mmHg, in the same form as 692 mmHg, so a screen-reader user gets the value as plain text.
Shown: 50 mmHg
